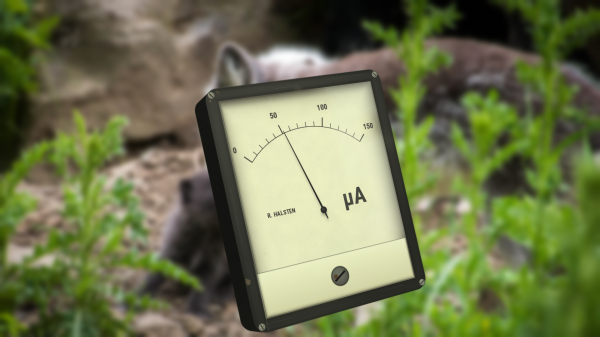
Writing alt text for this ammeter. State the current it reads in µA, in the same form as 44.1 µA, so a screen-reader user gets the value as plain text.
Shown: 50 µA
